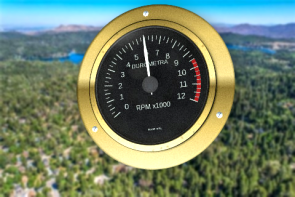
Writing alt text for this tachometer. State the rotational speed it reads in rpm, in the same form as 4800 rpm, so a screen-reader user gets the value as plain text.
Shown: 6000 rpm
